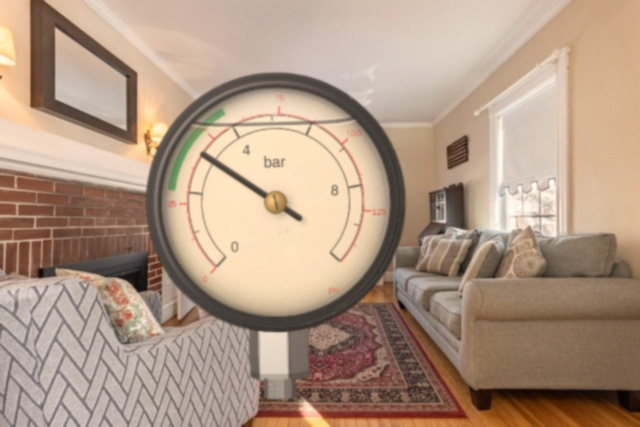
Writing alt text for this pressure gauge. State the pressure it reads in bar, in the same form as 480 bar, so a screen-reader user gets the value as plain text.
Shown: 3 bar
